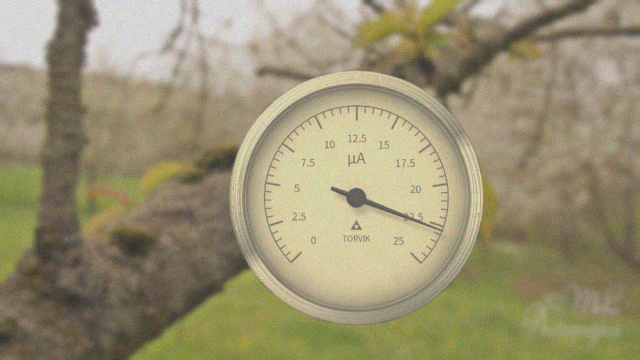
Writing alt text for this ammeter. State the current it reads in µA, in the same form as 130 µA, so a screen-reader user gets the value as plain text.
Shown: 22.75 µA
